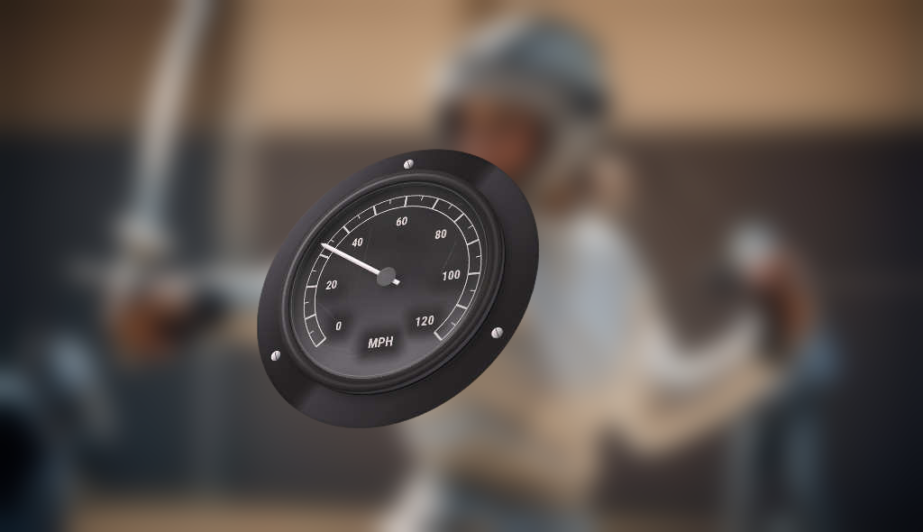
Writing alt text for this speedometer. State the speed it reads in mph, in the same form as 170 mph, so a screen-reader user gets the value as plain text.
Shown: 32.5 mph
